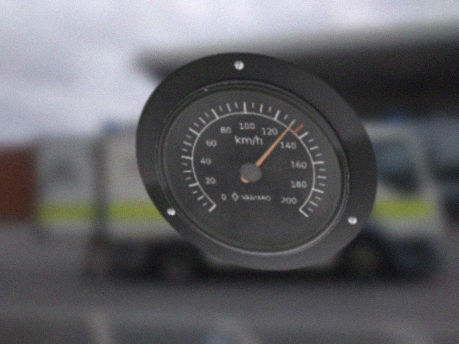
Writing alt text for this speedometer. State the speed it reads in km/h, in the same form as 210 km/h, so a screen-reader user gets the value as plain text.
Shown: 130 km/h
